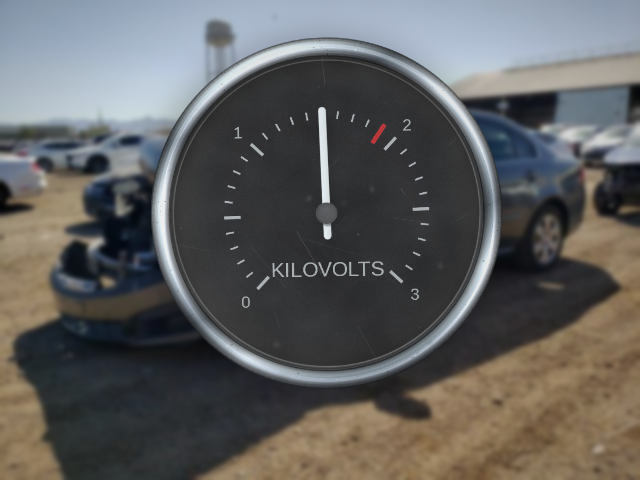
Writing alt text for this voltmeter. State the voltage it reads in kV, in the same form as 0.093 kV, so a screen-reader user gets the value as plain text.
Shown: 1.5 kV
